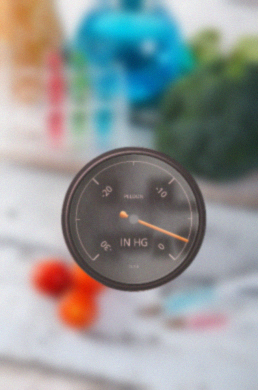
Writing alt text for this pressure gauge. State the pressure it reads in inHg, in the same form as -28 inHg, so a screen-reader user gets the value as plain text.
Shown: -2.5 inHg
